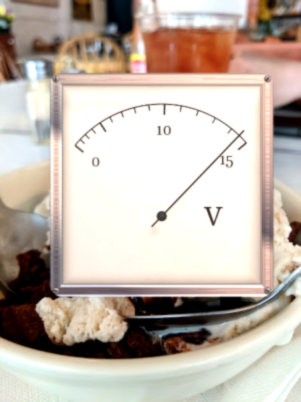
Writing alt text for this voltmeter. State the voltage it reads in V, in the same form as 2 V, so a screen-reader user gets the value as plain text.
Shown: 14.5 V
